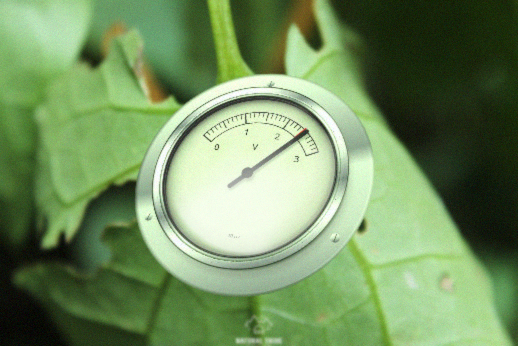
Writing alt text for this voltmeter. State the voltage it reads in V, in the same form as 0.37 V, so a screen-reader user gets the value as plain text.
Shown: 2.5 V
